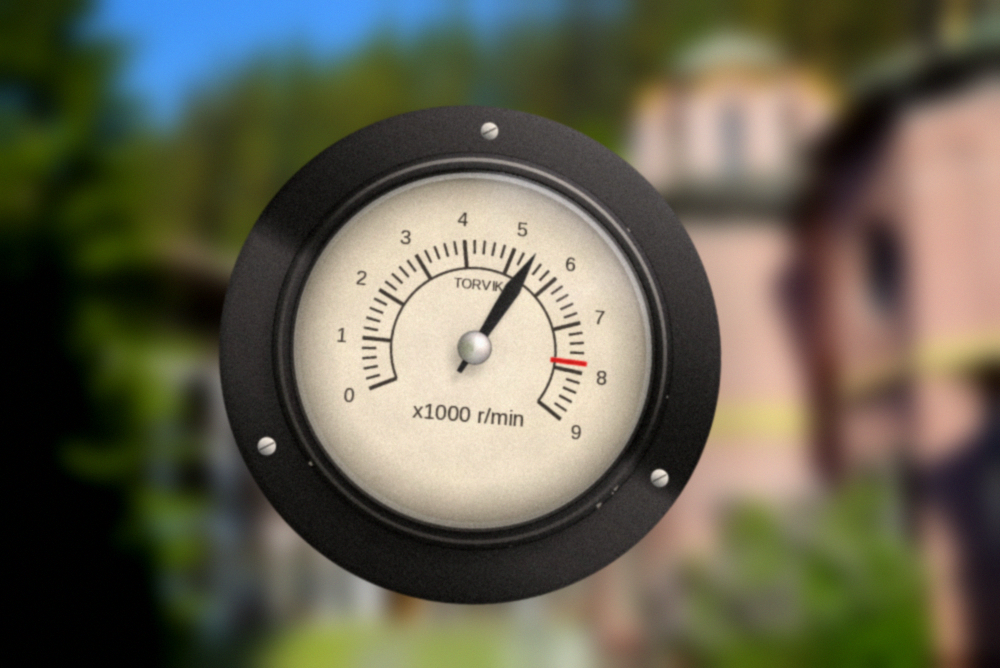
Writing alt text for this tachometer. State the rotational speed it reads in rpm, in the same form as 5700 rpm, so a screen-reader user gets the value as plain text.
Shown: 5400 rpm
